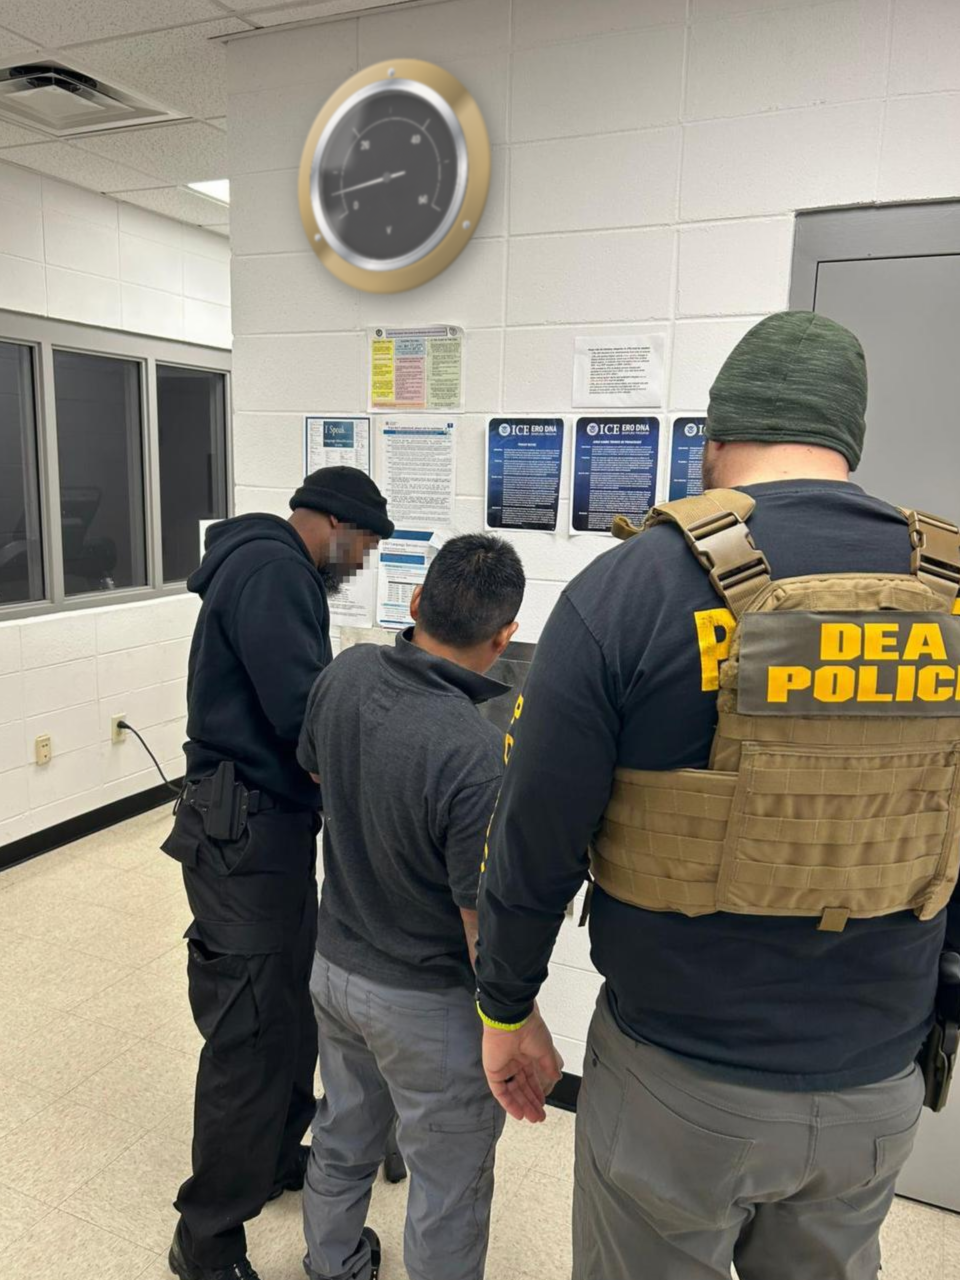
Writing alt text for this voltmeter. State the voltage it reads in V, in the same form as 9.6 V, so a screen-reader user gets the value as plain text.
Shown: 5 V
